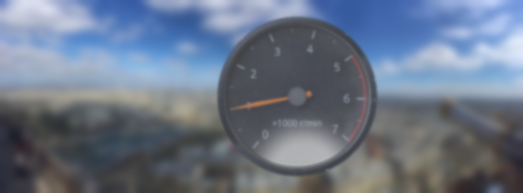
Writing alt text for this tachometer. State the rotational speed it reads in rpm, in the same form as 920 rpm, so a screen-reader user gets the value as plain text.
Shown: 1000 rpm
